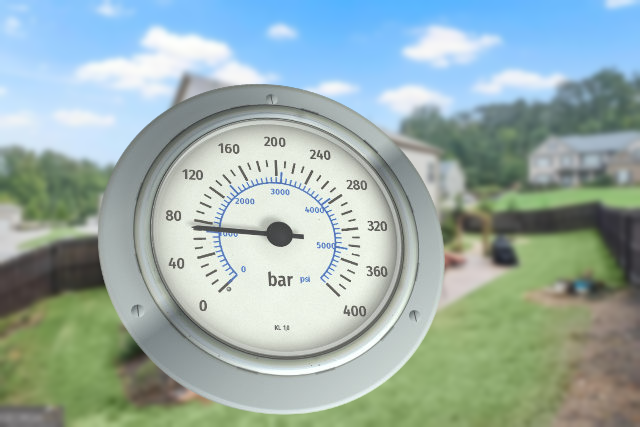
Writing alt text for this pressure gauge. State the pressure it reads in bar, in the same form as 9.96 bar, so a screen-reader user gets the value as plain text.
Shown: 70 bar
